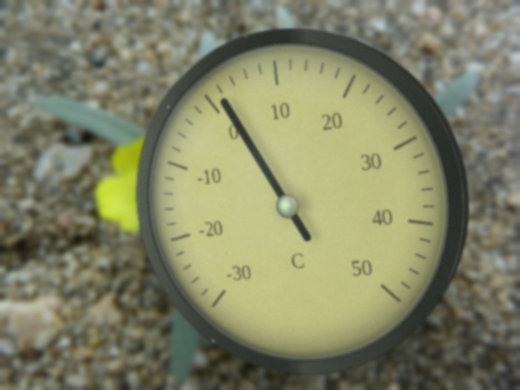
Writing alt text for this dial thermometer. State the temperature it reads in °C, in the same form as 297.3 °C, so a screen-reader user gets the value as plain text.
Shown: 2 °C
